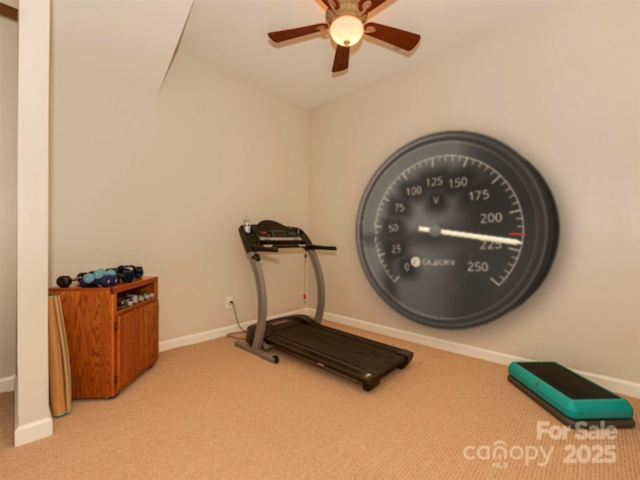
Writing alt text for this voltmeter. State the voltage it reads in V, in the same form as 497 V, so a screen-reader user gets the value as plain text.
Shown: 220 V
